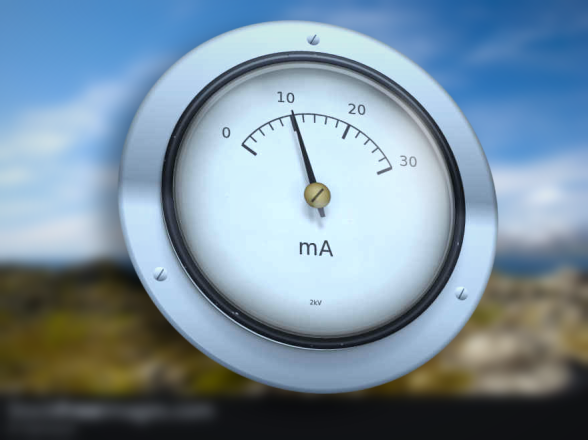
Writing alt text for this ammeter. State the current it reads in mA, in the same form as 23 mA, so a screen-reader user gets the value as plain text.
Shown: 10 mA
